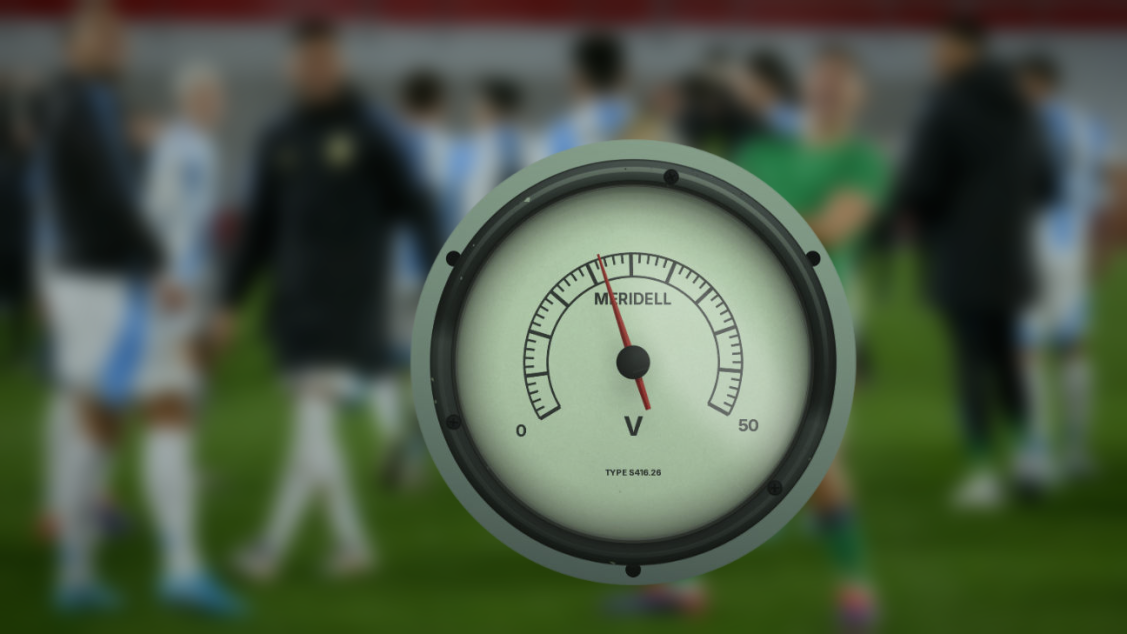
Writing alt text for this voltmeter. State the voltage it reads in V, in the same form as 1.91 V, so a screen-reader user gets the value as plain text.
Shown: 21.5 V
